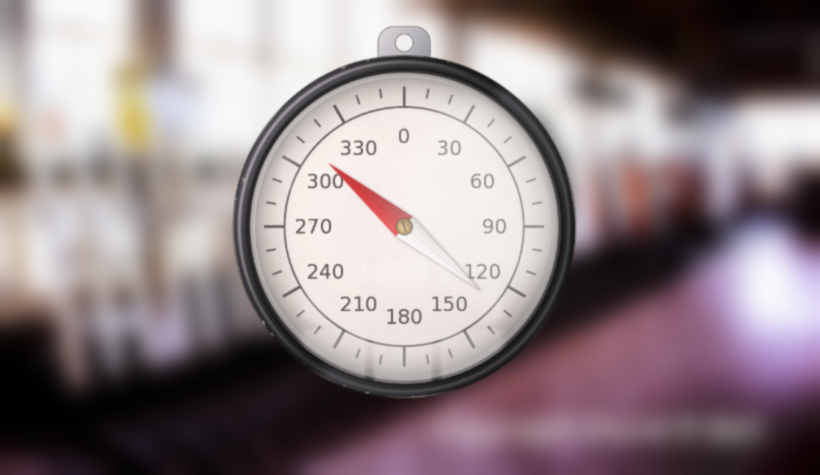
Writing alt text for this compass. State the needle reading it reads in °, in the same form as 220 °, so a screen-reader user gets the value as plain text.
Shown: 310 °
